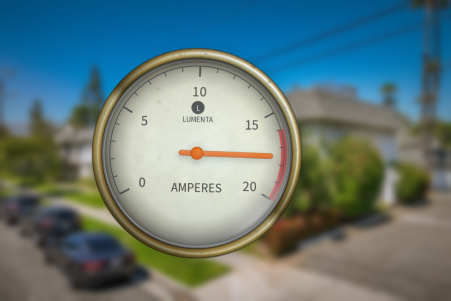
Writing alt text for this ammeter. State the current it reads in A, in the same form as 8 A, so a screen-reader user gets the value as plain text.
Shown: 17.5 A
